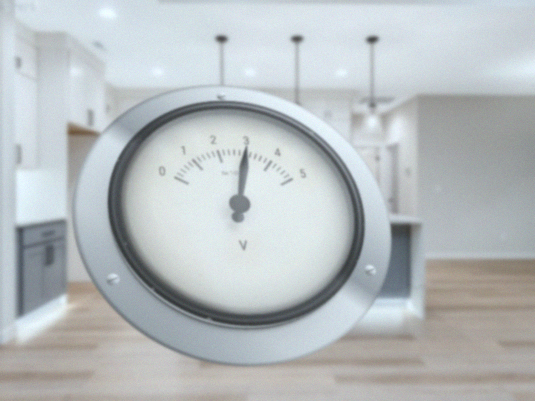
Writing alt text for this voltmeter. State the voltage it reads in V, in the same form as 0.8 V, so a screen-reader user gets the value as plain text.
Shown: 3 V
